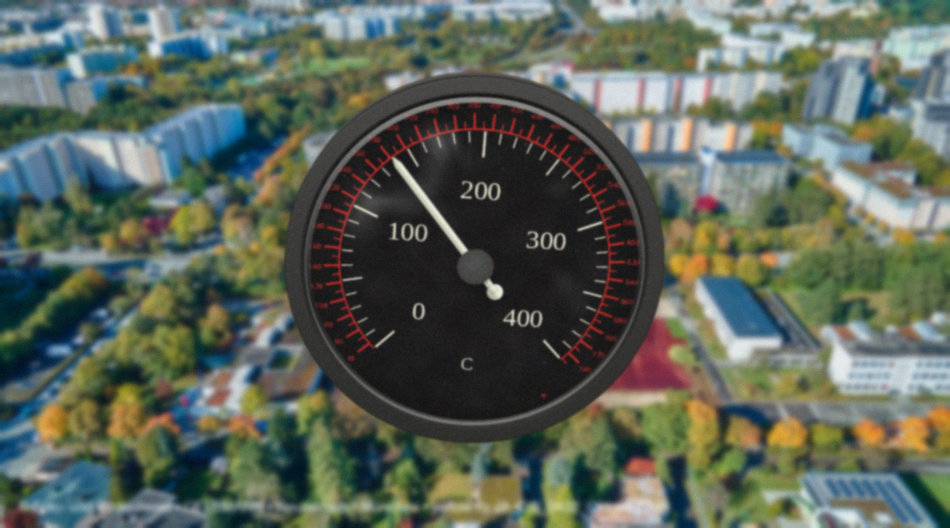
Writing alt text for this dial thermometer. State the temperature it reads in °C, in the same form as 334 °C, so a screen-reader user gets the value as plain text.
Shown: 140 °C
